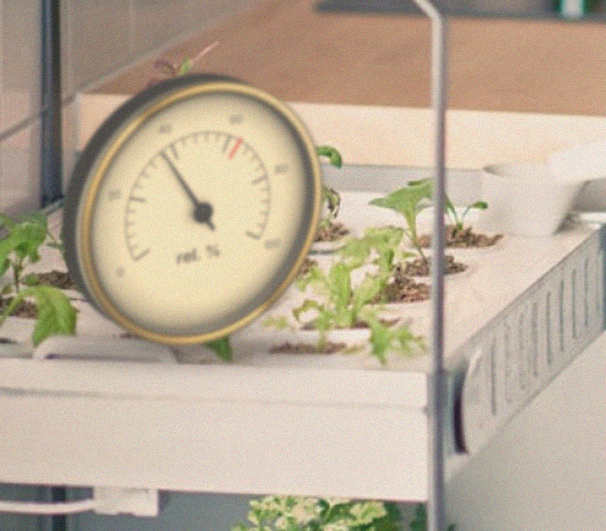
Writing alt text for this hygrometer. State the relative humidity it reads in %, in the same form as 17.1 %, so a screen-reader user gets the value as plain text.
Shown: 36 %
